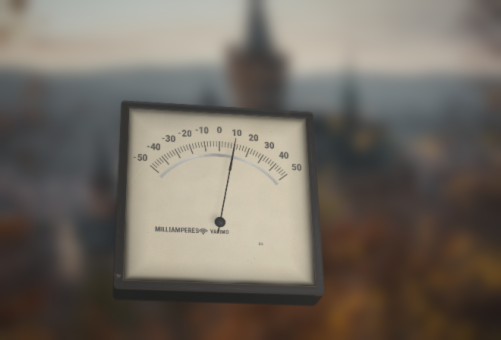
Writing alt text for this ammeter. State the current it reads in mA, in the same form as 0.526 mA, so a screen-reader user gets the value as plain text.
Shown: 10 mA
